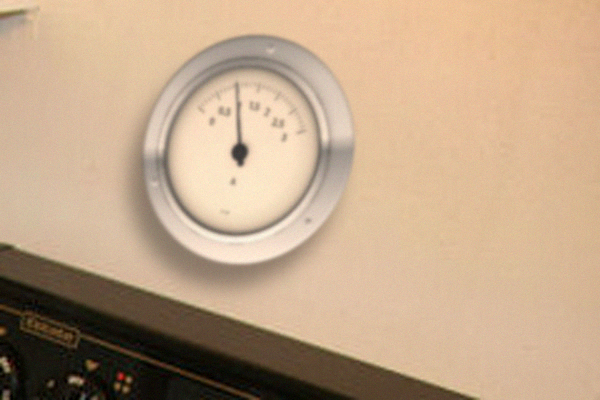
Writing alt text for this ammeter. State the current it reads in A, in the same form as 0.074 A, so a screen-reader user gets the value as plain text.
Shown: 1 A
